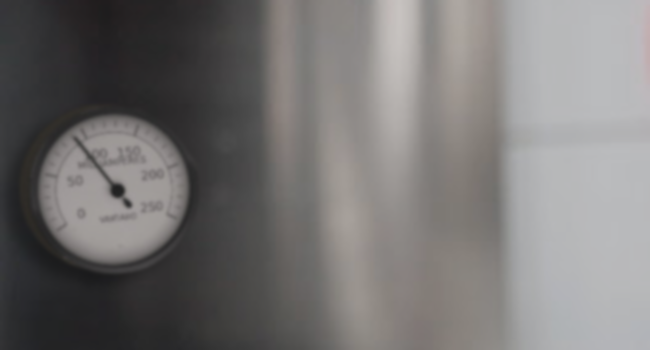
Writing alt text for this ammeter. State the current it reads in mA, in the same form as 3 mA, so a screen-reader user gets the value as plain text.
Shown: 90 mA
